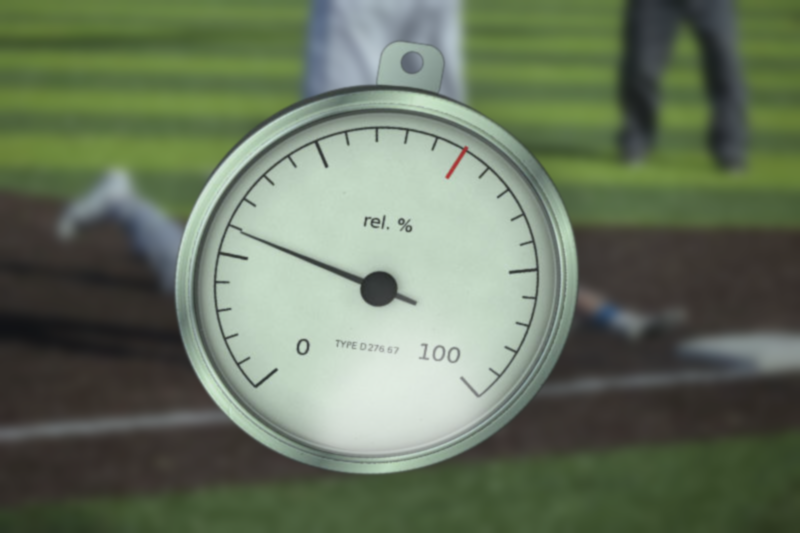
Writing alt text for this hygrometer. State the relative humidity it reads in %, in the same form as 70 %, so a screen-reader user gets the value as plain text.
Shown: 24 %
